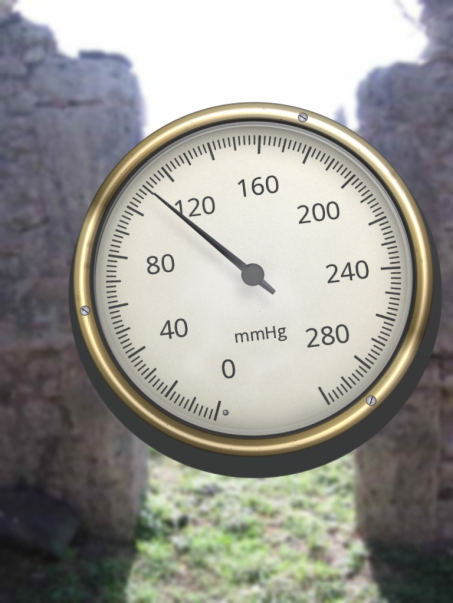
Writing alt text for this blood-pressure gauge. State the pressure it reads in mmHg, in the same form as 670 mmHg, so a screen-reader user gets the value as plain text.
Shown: 110 mmHg
